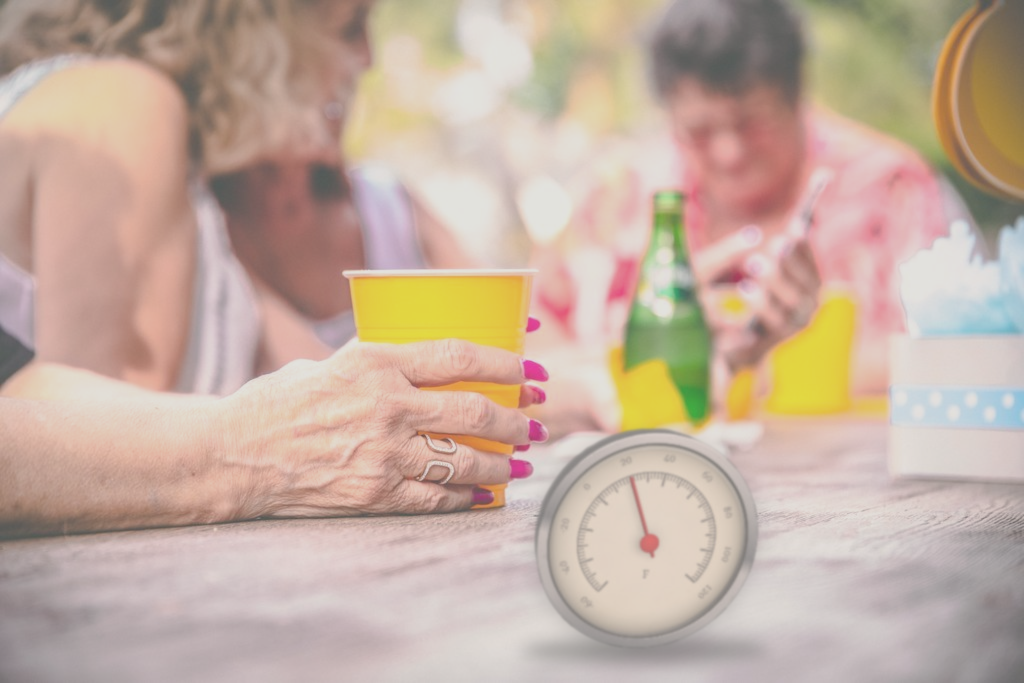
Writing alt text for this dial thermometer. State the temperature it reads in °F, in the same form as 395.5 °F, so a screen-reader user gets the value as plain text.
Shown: 20 °F
